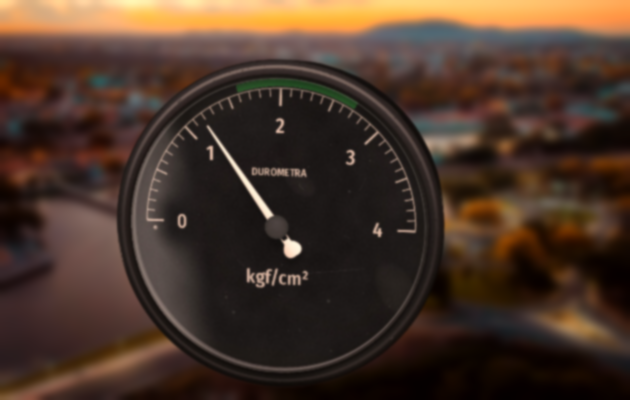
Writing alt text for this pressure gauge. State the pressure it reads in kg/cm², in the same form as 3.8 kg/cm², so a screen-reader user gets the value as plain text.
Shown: 1.2 kg/cm²
